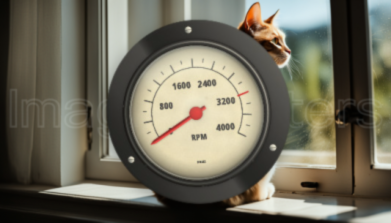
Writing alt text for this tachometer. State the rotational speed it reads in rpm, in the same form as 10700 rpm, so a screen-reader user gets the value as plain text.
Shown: 0 rpm
